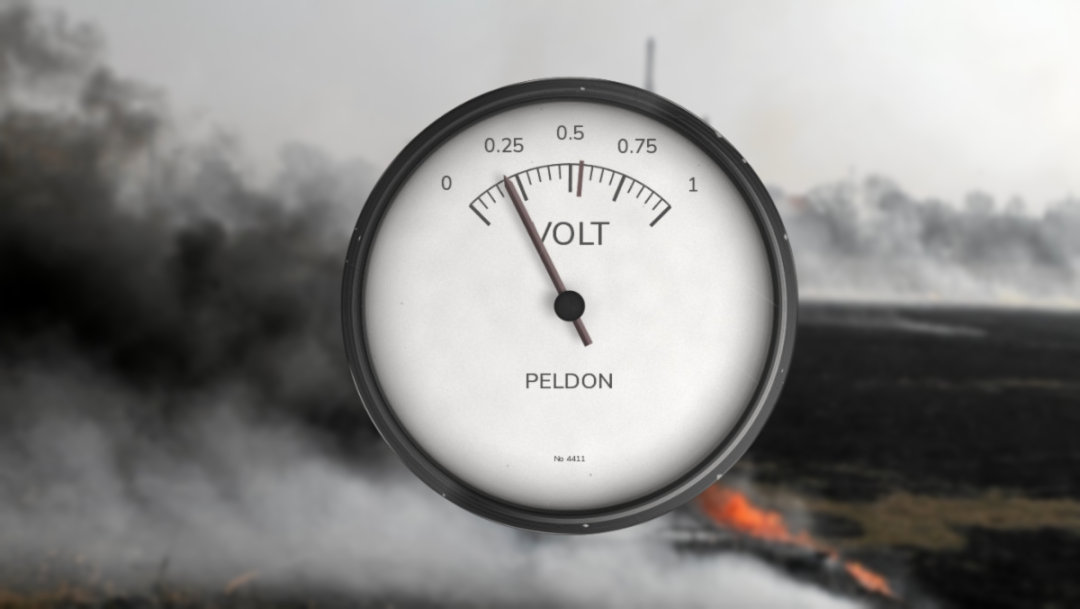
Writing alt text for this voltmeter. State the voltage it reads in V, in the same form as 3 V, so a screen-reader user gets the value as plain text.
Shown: 0.2 V
